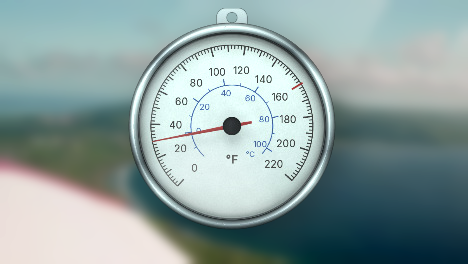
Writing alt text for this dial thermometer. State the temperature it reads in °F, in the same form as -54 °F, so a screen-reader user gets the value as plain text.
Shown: 30 °F
